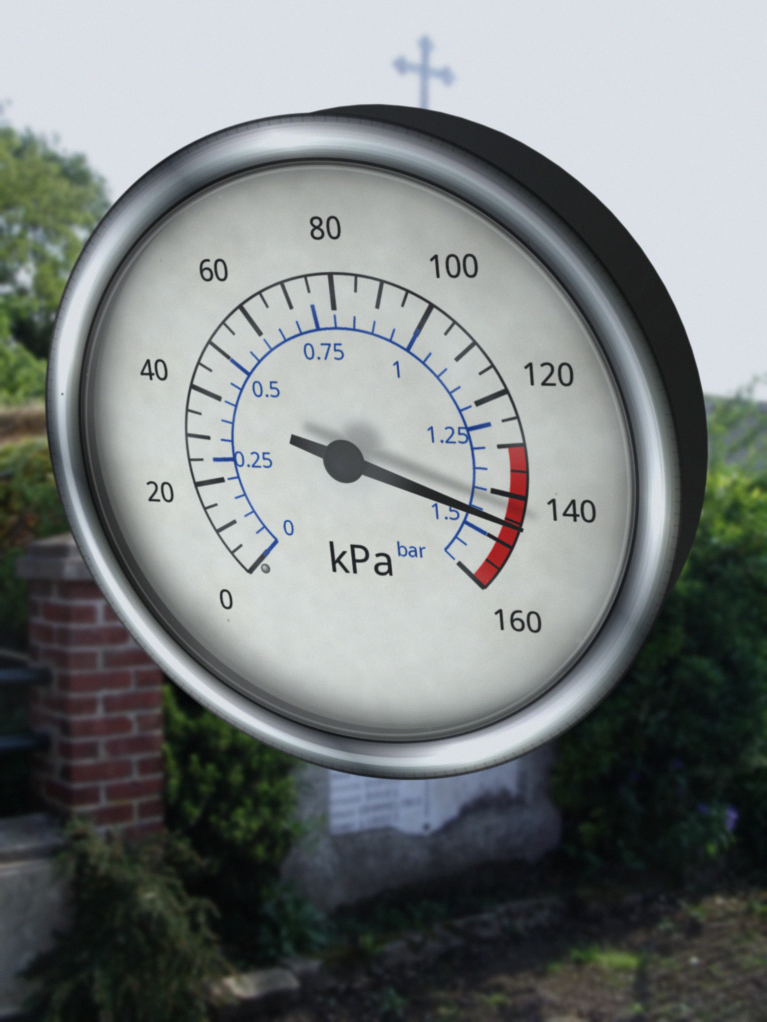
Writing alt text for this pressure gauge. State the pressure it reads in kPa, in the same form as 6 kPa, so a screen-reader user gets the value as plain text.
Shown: 145 kPa
